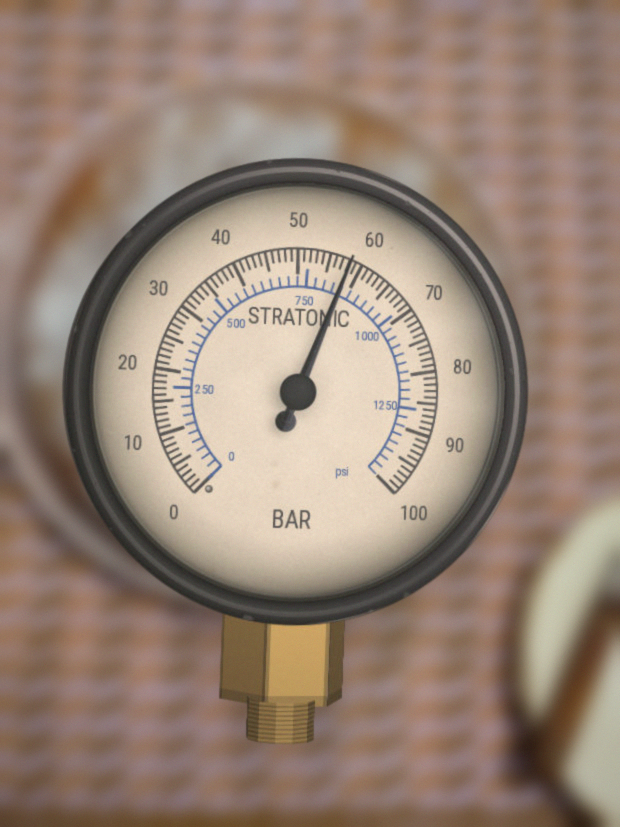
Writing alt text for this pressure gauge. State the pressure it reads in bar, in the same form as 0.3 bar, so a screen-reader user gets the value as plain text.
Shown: 58 bar
